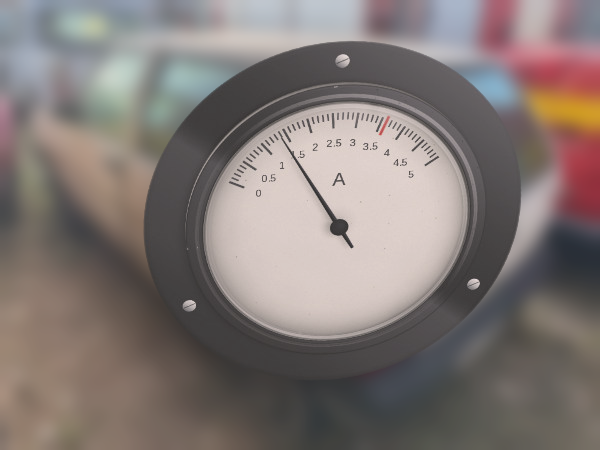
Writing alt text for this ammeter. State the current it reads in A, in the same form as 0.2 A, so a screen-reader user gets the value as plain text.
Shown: 1.4 A
